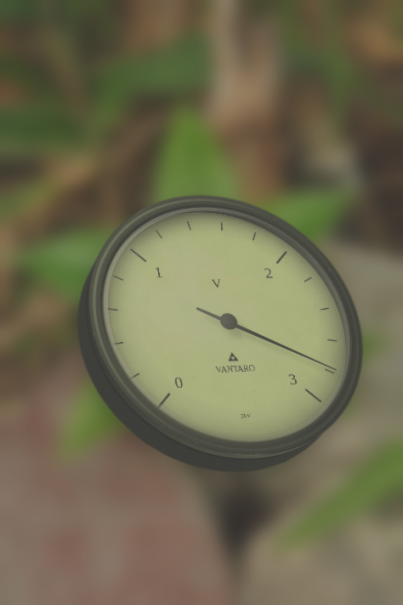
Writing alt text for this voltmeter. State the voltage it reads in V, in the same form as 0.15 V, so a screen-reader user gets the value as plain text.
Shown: 2.8 V
